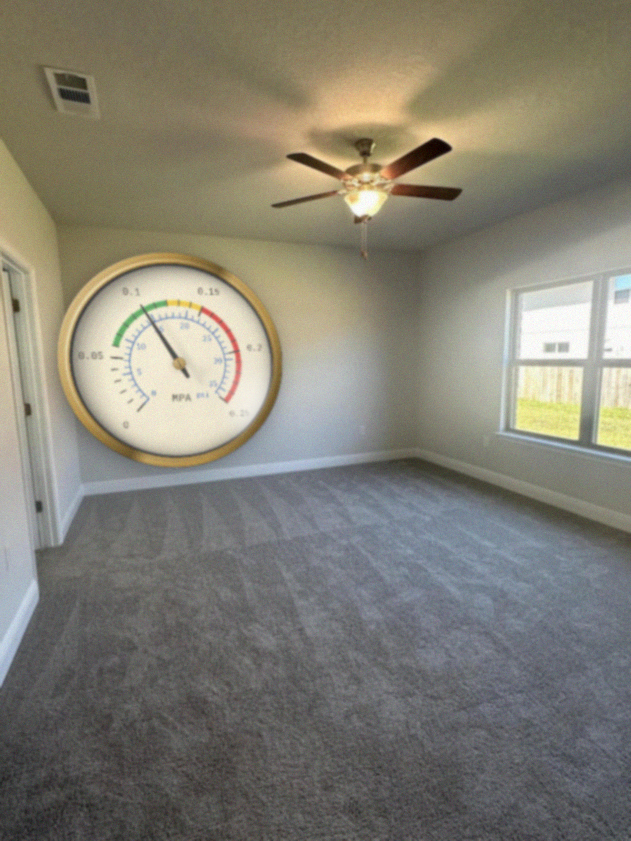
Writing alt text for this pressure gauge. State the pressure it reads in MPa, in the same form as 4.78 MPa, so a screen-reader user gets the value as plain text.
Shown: 0.1 MPa
